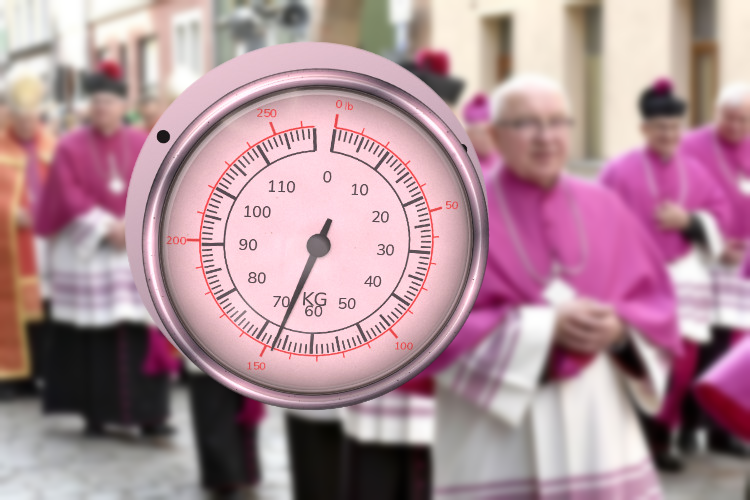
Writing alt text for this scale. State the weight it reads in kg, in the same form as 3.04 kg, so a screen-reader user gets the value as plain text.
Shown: 67 kg
